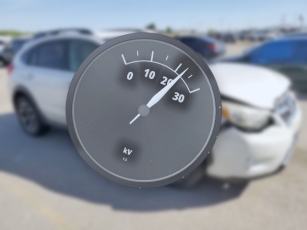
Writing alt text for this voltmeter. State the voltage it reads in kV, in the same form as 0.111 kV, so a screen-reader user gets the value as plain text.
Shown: 22.5 kV
